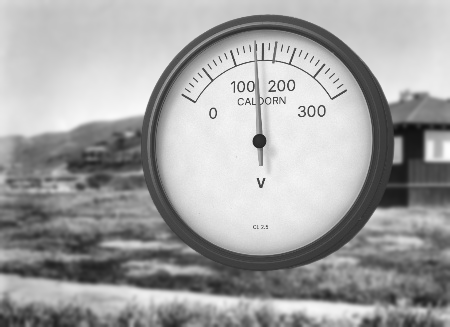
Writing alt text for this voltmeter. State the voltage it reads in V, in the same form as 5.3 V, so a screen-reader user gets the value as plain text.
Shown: 140 V
